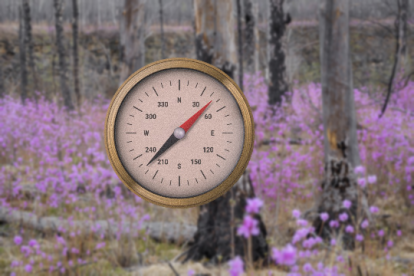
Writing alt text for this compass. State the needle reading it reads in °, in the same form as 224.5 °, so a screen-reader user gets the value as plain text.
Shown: 45 °
